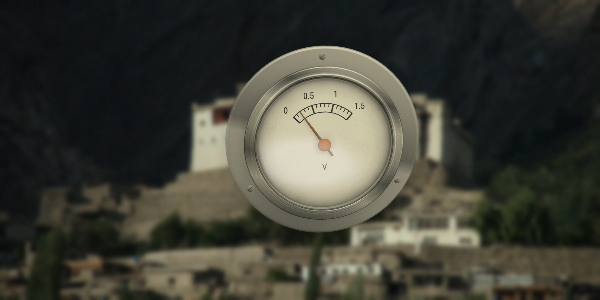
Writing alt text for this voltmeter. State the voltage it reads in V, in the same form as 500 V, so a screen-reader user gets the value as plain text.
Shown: 0.2 V
